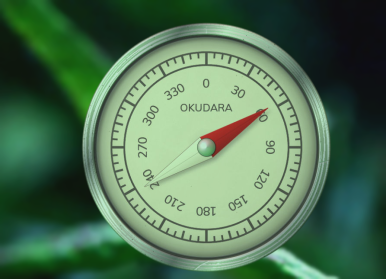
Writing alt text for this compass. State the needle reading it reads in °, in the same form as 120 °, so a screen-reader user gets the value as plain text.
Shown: 57.5 °
